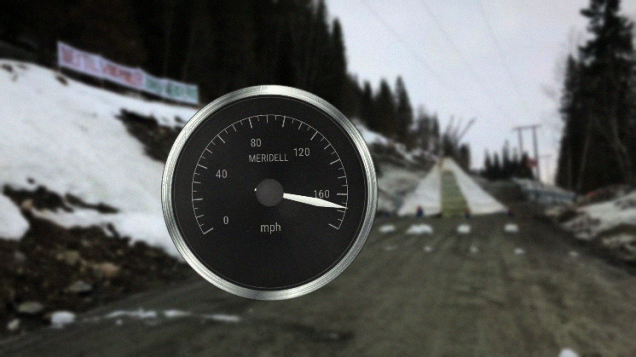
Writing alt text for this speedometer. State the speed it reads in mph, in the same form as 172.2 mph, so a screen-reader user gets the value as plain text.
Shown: 167.5 mph
